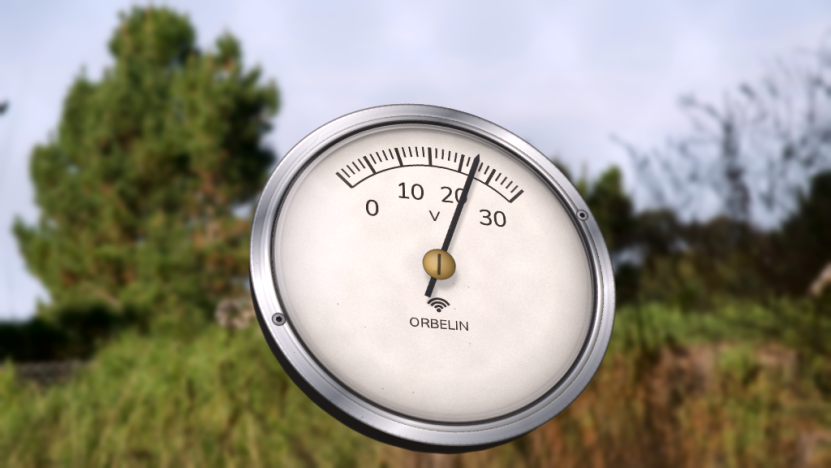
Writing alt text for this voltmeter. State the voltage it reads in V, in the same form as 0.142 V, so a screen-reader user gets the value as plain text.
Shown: 22 V
